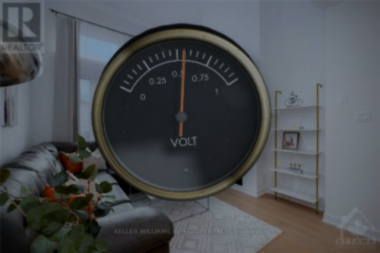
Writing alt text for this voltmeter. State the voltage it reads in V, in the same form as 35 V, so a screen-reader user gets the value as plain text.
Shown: 0.55 V
